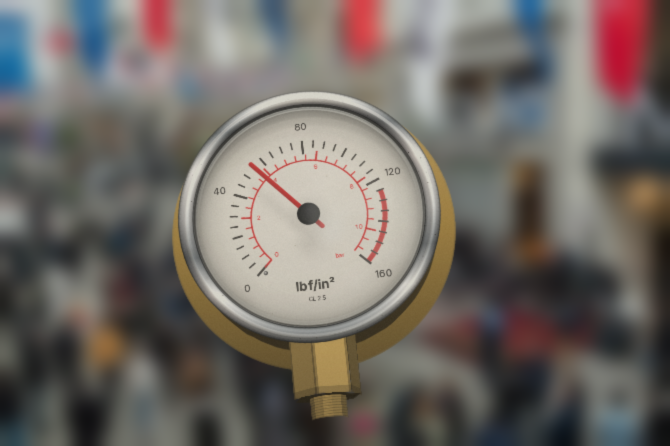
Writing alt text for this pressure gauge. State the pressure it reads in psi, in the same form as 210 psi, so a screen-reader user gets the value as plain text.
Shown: 55 psi
